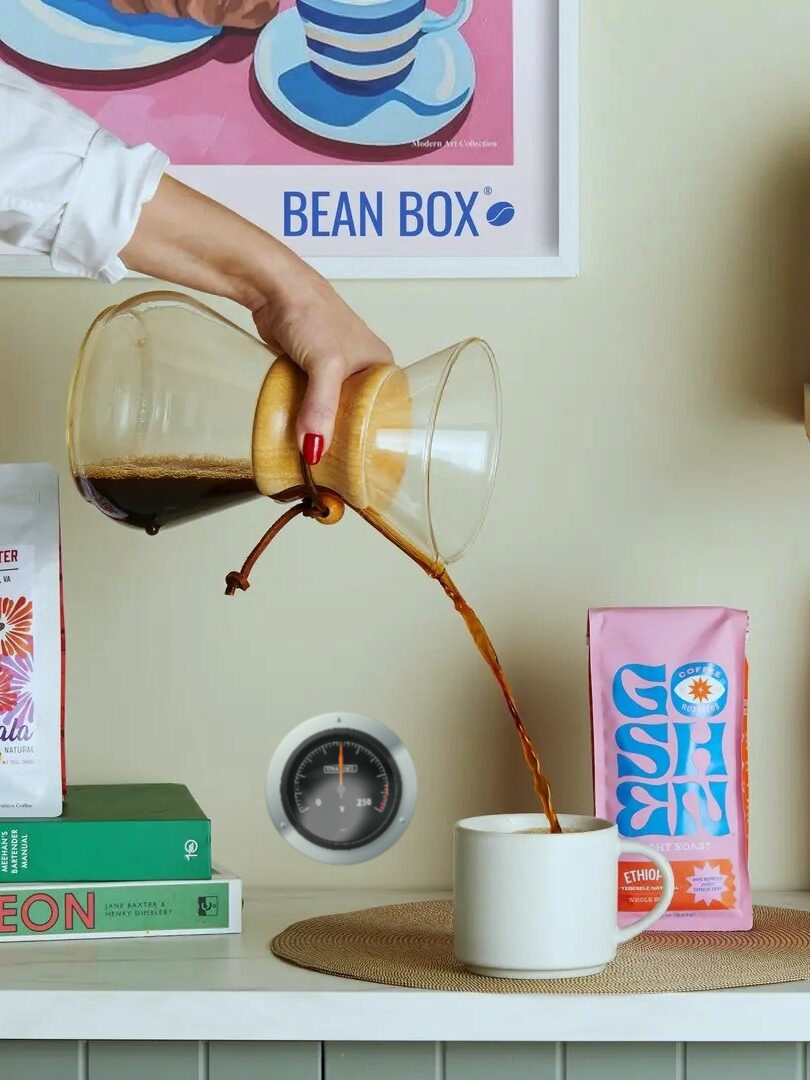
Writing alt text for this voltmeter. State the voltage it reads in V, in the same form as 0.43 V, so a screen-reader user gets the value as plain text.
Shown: 125 V
